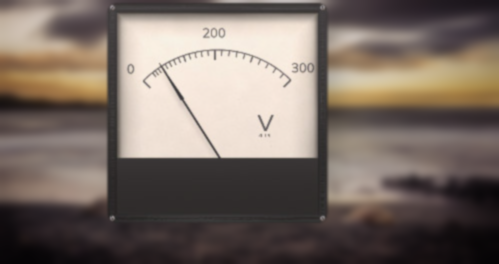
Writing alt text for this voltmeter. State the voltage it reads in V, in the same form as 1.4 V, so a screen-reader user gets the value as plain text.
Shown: 100 V
